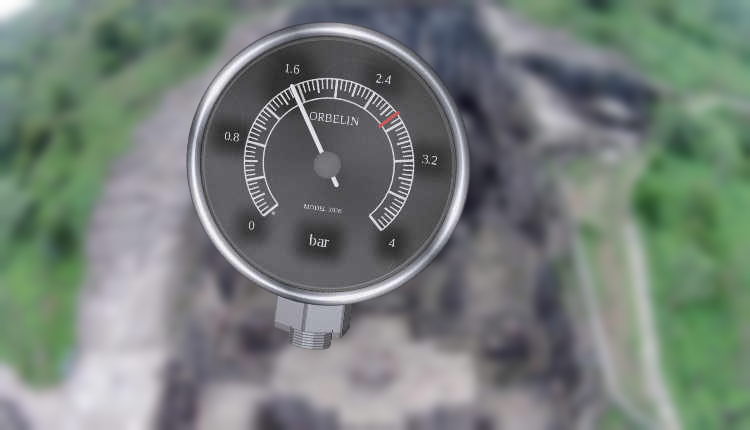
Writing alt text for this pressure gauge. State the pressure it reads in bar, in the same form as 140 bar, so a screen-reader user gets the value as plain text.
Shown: 1.55 bar
